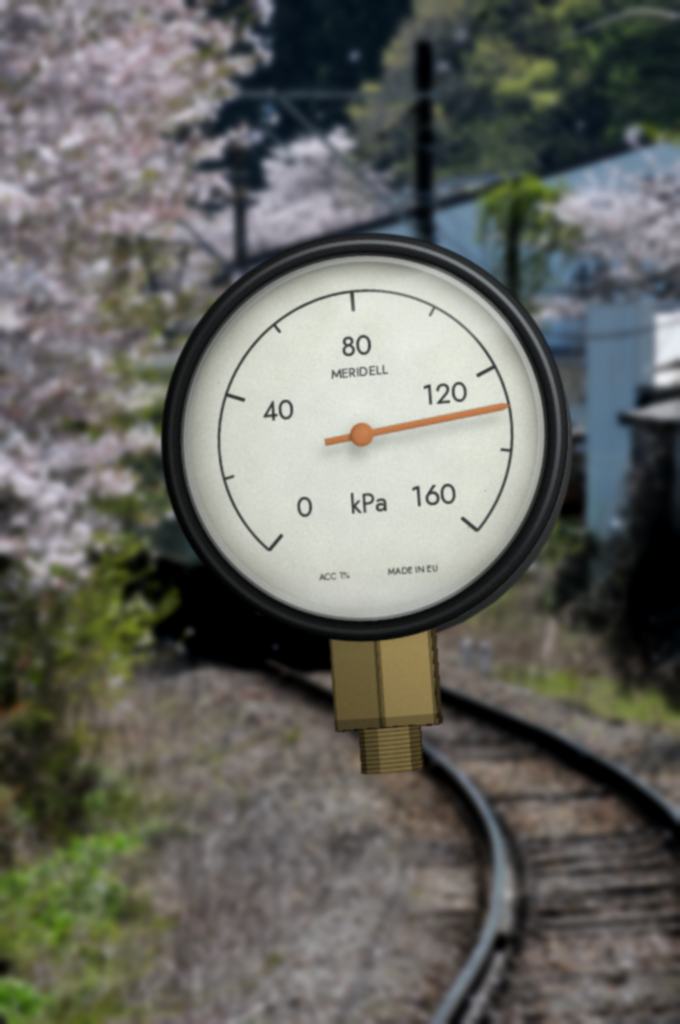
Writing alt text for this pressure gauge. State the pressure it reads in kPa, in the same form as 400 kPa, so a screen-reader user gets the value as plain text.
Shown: 130 kPa
